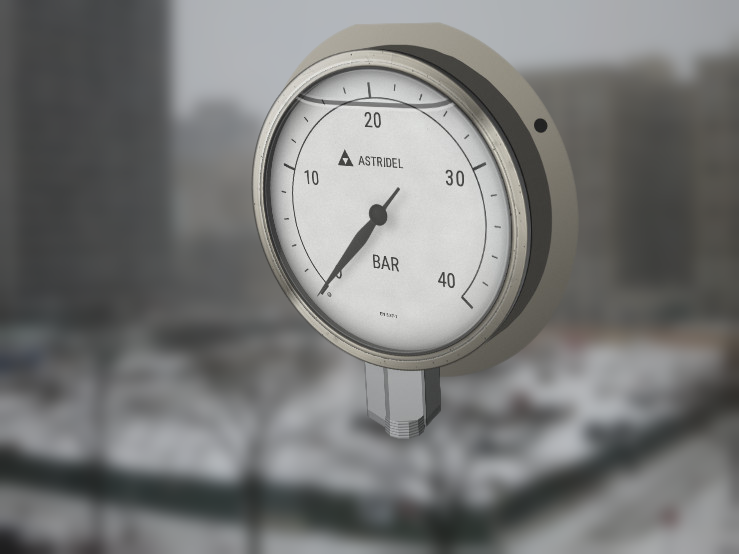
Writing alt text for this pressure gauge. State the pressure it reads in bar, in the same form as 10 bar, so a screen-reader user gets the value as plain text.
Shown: 0 bar
